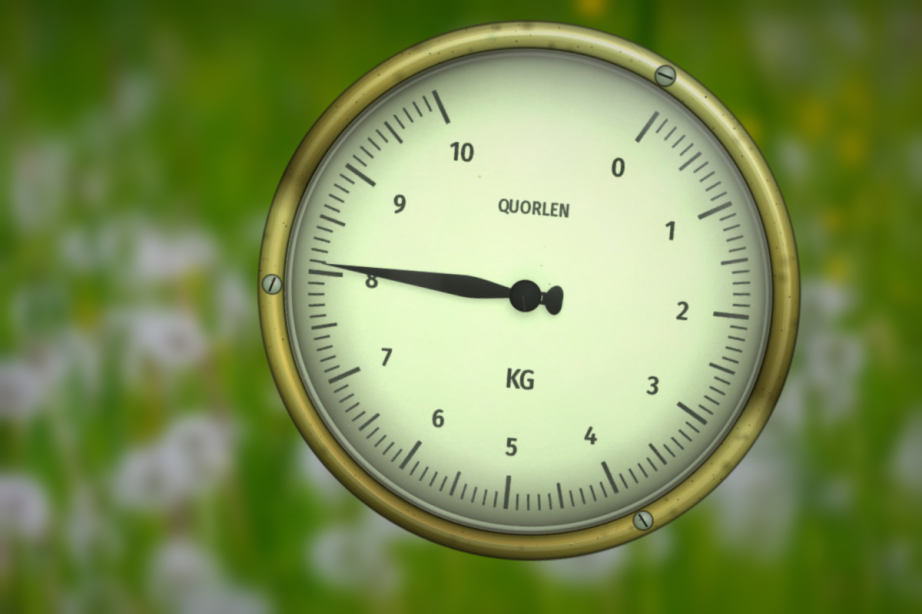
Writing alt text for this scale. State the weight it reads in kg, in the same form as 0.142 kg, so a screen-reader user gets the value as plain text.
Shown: 8.1 kg
